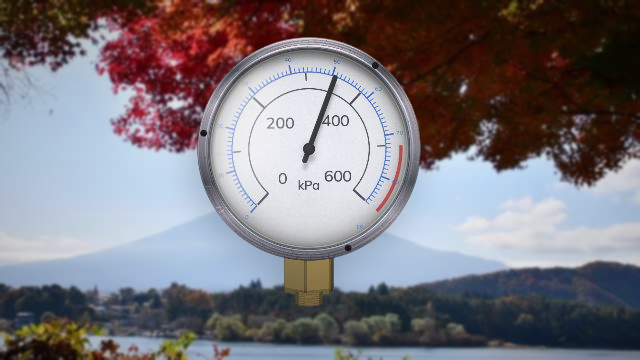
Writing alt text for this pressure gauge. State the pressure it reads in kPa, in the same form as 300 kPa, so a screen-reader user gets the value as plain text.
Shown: 350 kPa
